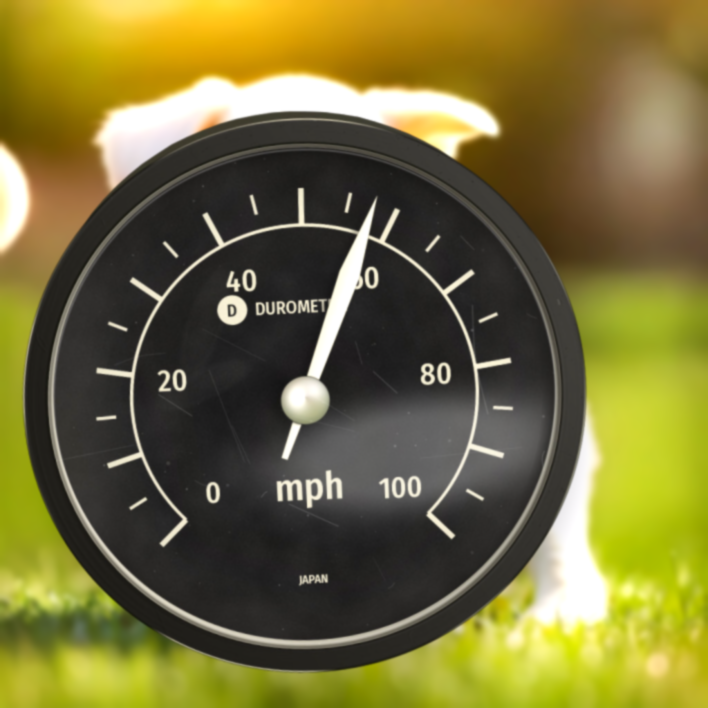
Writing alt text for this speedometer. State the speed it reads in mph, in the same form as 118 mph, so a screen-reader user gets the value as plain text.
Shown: 57.5 mph
